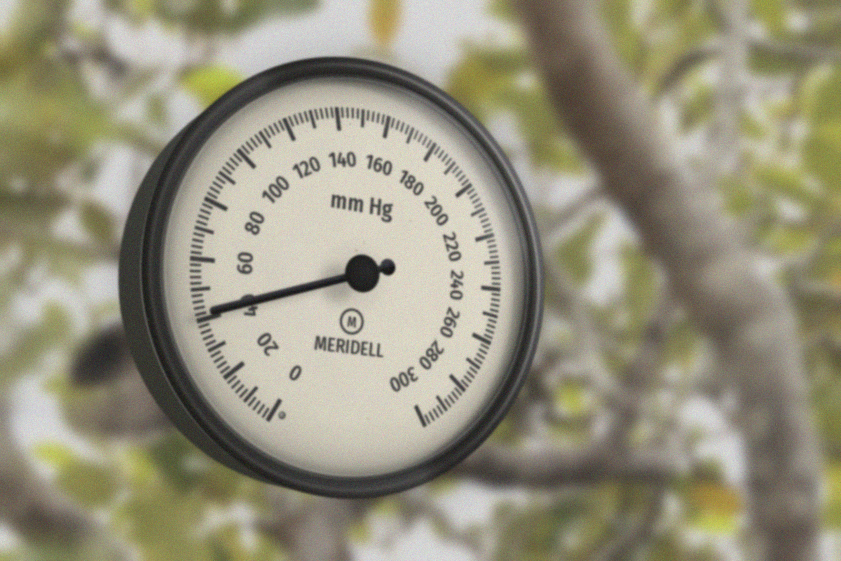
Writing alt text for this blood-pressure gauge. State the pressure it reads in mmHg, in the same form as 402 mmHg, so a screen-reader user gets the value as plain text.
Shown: 42 mmHg
